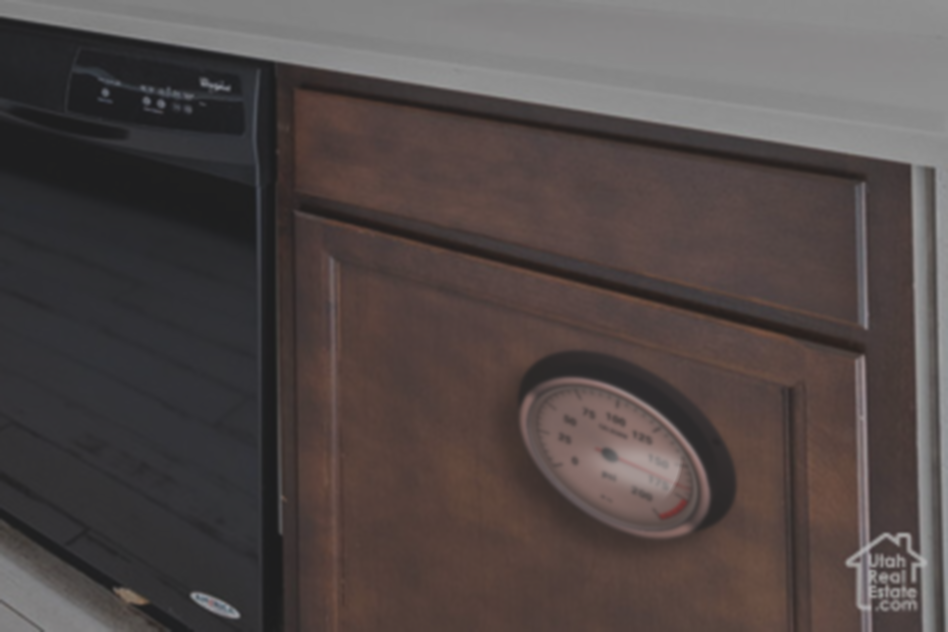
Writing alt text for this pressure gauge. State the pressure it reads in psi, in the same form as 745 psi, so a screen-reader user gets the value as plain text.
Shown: 165 psi
